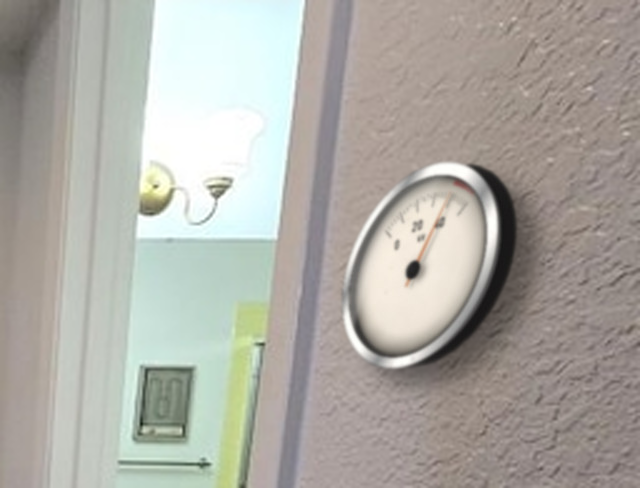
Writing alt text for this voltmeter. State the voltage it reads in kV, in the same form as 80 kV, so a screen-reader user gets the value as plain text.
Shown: 40 kV
